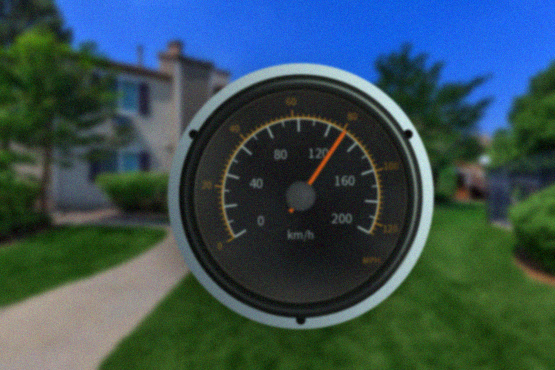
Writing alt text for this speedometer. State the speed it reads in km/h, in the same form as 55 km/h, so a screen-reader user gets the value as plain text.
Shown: 130 km/h
